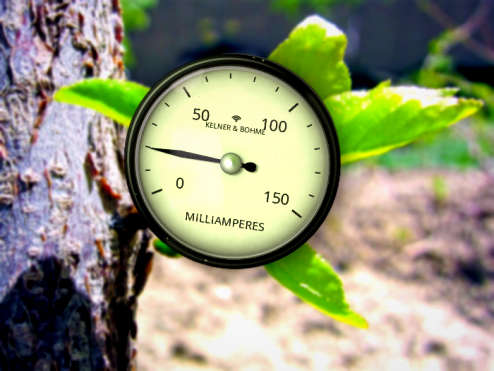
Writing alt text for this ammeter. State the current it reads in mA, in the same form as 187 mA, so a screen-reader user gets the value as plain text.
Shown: 20 mA
